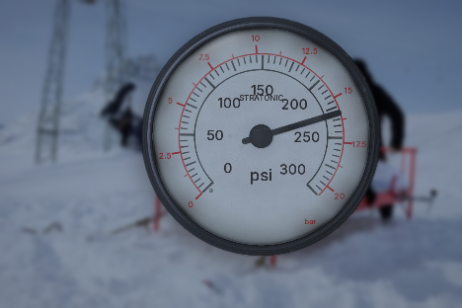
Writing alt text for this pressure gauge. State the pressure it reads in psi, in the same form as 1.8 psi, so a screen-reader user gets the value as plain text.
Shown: 230 psi
